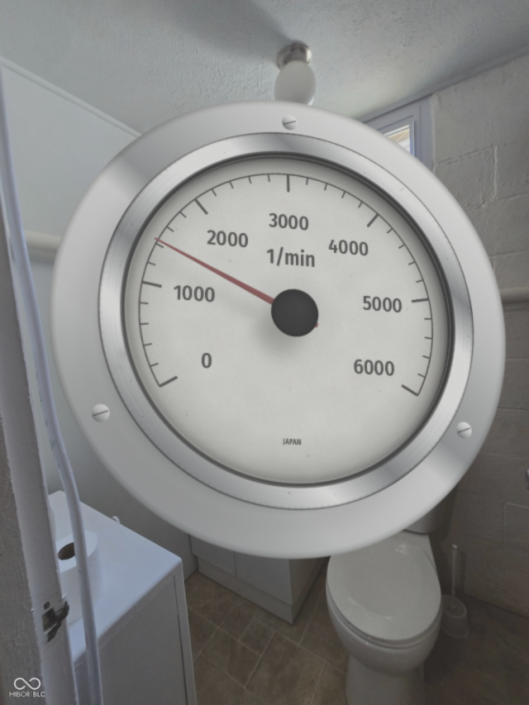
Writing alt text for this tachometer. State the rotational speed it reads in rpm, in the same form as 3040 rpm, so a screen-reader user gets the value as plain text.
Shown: 1400 rpm
